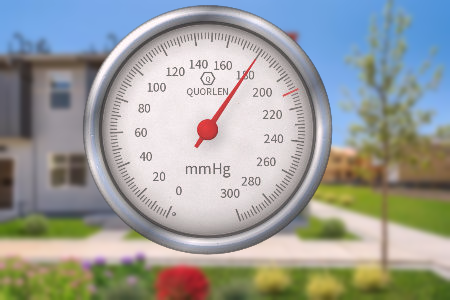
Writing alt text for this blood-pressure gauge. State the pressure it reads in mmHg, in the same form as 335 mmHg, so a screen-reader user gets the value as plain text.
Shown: 180 mmHg
